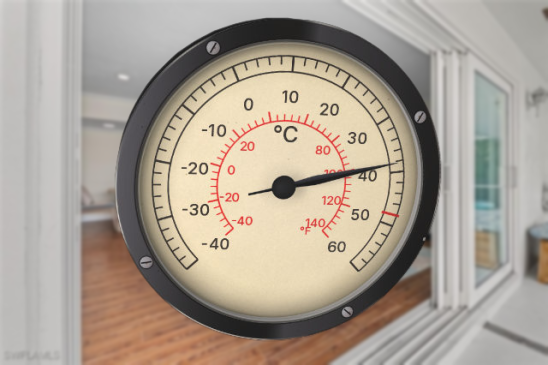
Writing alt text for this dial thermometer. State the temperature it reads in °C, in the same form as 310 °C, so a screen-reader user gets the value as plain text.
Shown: 38 °C
